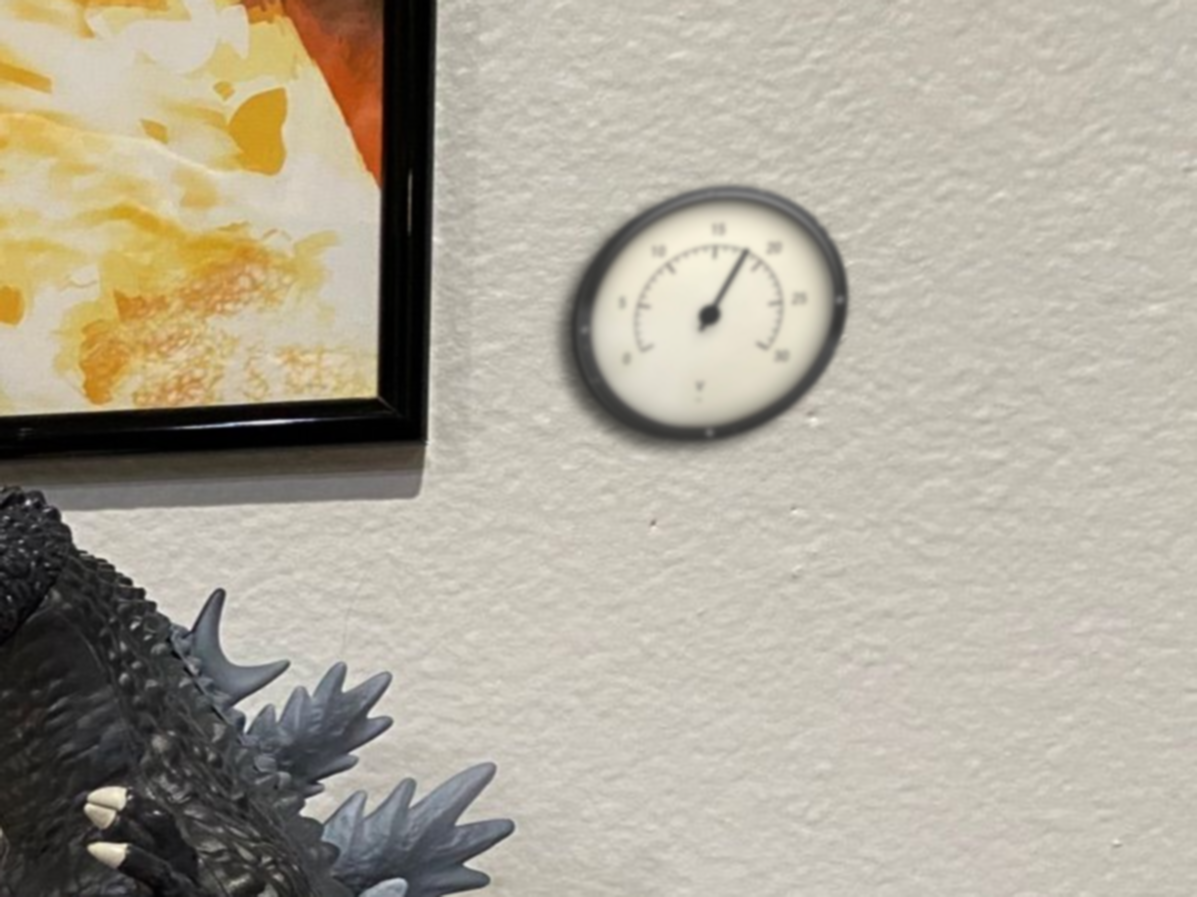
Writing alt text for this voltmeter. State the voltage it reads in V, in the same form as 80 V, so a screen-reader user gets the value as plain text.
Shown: 18 V
